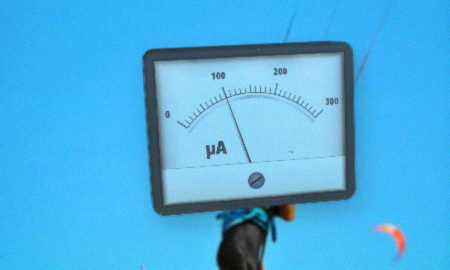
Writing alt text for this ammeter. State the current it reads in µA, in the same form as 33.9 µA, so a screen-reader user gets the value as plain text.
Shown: 100 µA
